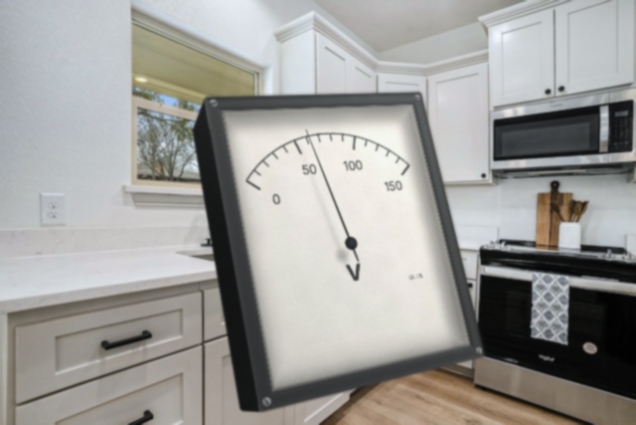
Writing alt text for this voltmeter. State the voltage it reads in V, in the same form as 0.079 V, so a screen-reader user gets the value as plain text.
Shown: 60 V
